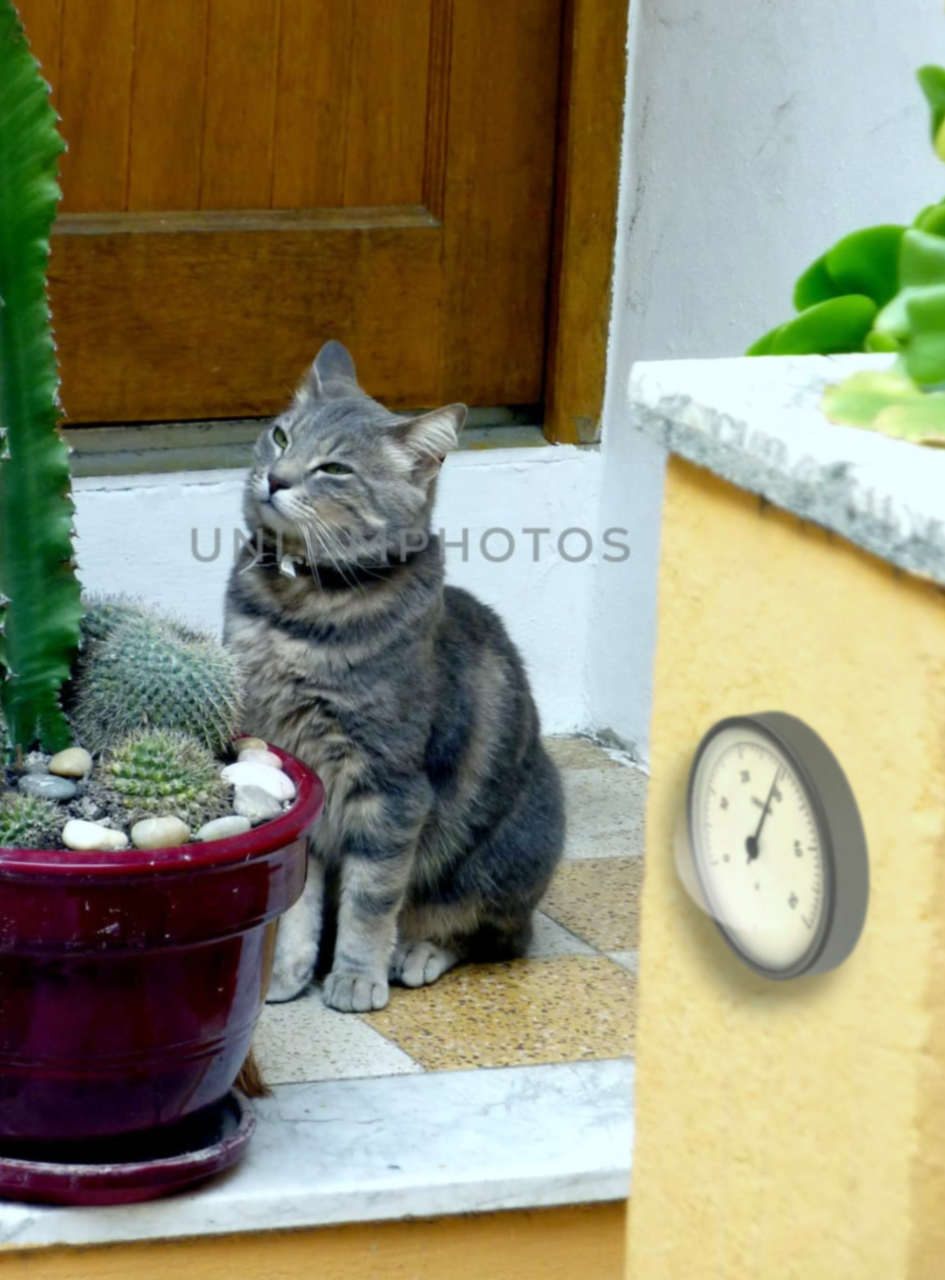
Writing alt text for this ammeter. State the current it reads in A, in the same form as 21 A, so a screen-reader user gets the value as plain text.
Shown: 30 A
